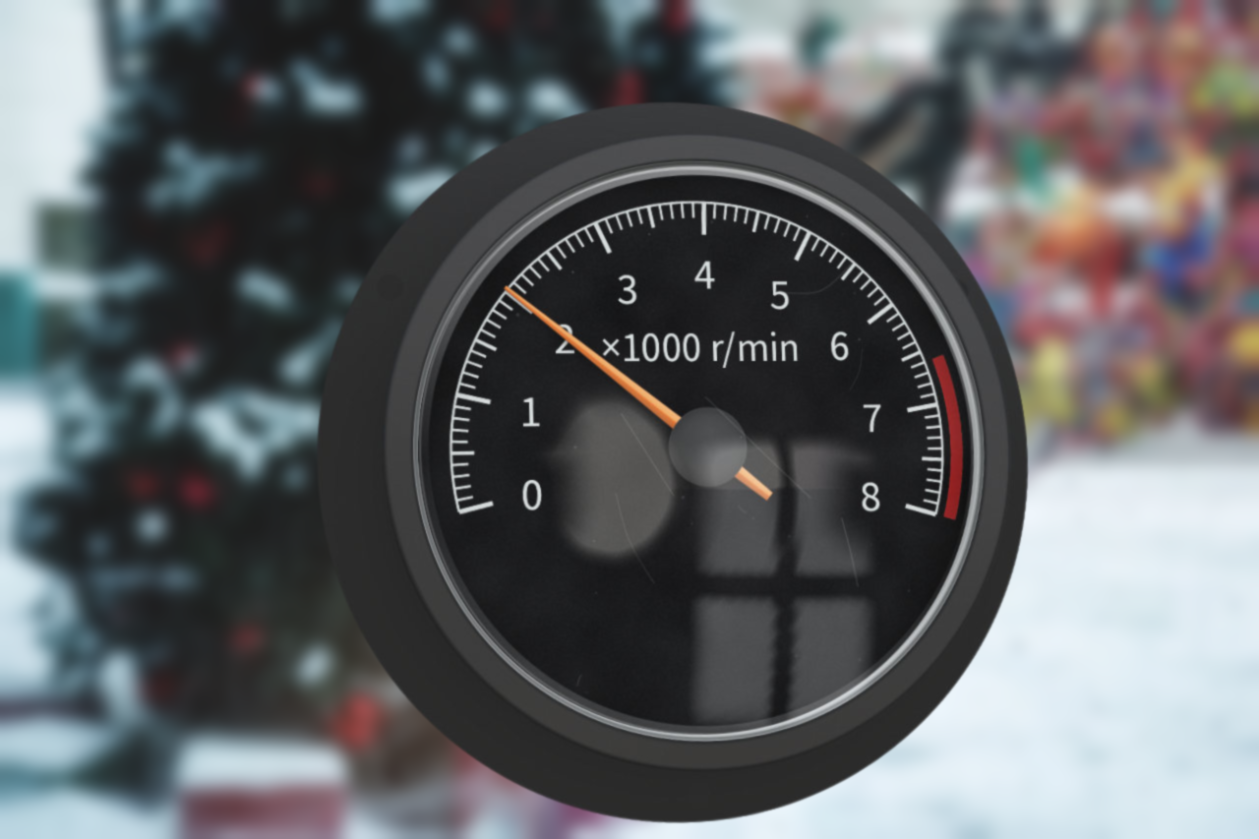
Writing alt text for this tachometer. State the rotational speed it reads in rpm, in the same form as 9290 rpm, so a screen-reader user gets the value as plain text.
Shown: 2000 rpm
